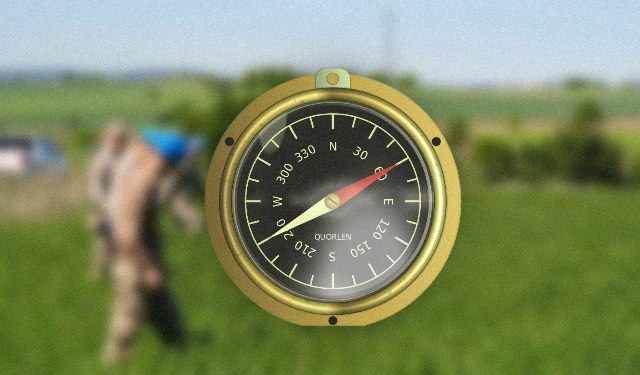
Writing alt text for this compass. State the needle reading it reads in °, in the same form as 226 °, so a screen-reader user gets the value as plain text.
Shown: 60 °
